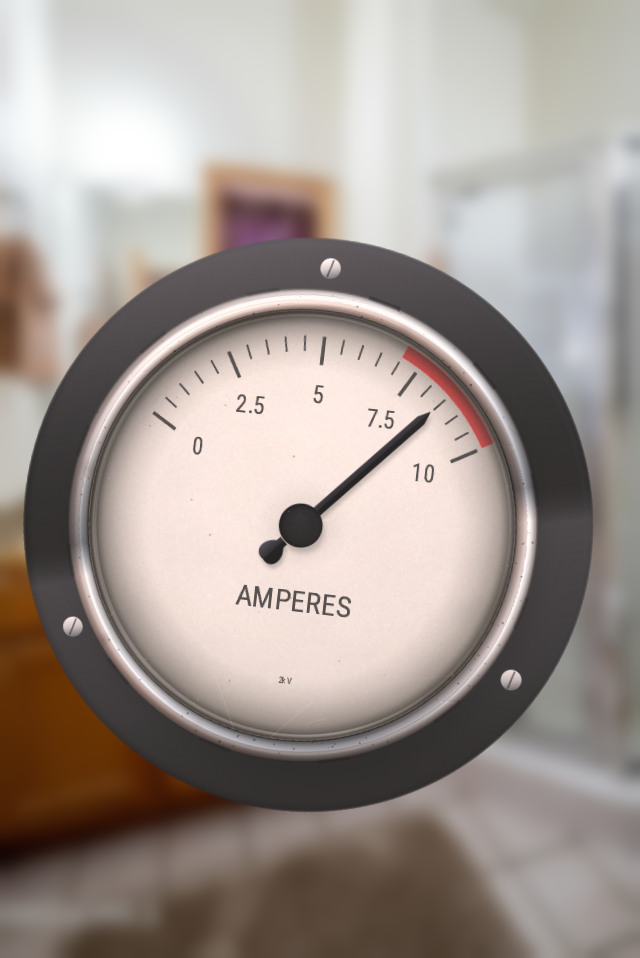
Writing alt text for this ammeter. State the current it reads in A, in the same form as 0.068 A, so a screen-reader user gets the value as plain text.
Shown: 8.5 A
